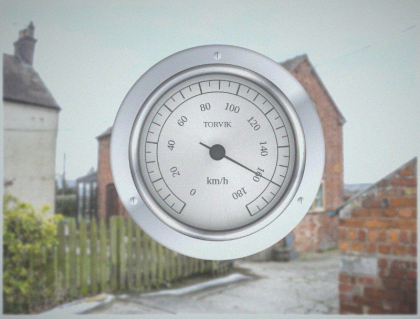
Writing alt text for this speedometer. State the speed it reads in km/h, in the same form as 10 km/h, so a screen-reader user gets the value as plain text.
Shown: 160 km/h
